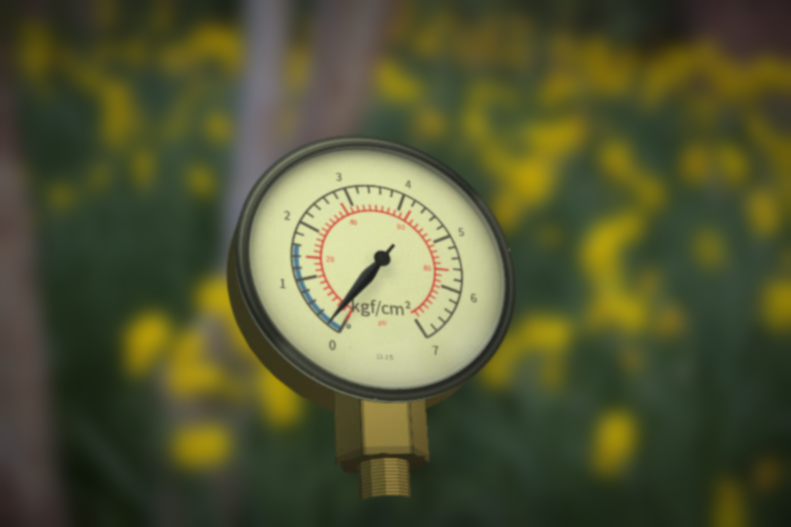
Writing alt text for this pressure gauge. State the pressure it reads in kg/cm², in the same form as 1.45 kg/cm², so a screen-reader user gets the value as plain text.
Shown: 0.2 kg/cm²
